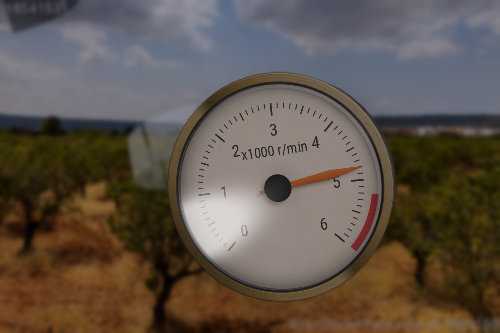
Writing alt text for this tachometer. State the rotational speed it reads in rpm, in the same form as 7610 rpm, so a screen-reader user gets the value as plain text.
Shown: 4800 rpm
